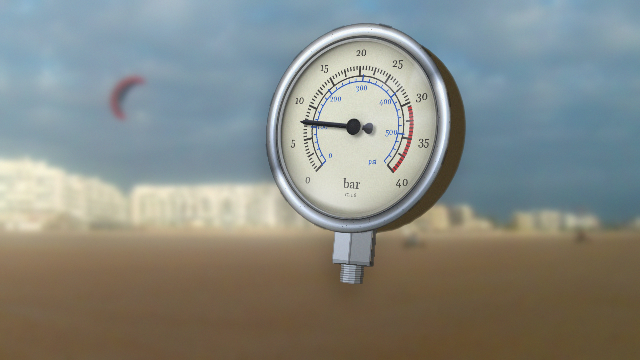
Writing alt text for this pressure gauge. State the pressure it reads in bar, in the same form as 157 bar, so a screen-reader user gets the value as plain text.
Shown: 7.5 bar
